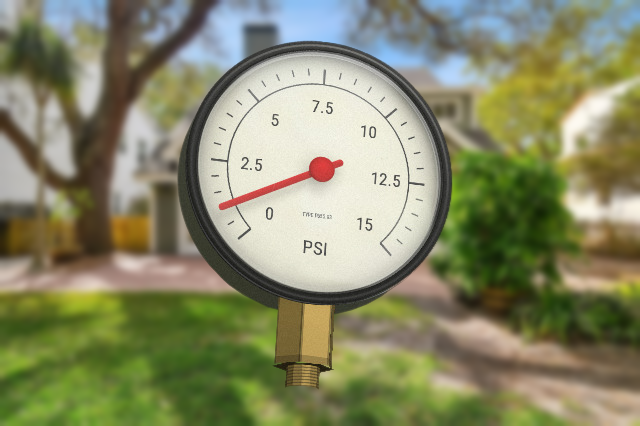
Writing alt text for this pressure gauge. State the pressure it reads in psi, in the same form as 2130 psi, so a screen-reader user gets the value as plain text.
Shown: 1 psi
